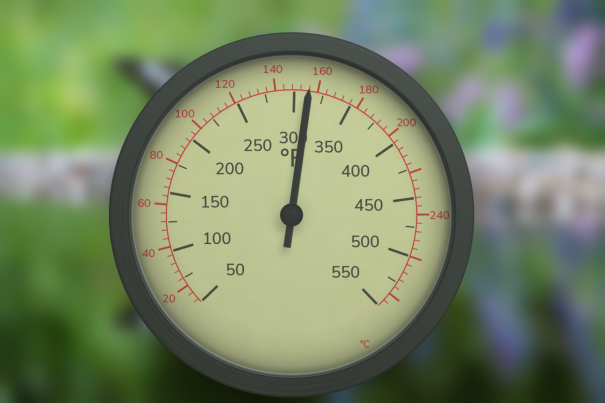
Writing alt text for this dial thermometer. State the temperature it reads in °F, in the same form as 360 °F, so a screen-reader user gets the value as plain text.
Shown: 312.5 °F
